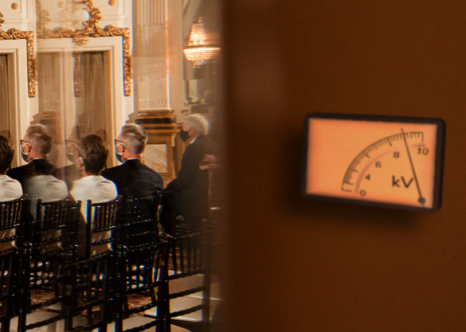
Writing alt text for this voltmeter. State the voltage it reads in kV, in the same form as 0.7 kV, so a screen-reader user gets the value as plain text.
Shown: 9 kV
